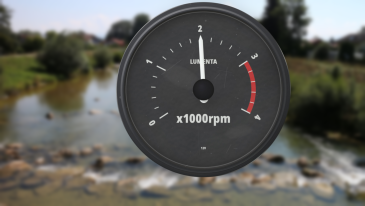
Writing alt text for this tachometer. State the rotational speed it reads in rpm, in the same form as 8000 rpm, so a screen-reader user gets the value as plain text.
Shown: 2000 rpm
